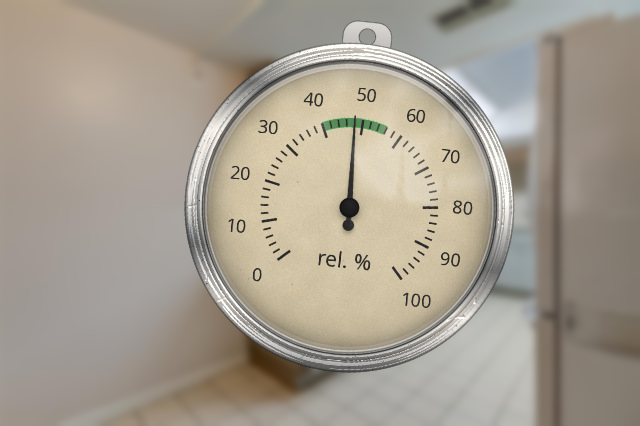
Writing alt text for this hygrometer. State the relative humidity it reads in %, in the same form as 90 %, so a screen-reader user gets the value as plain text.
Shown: 48 %
